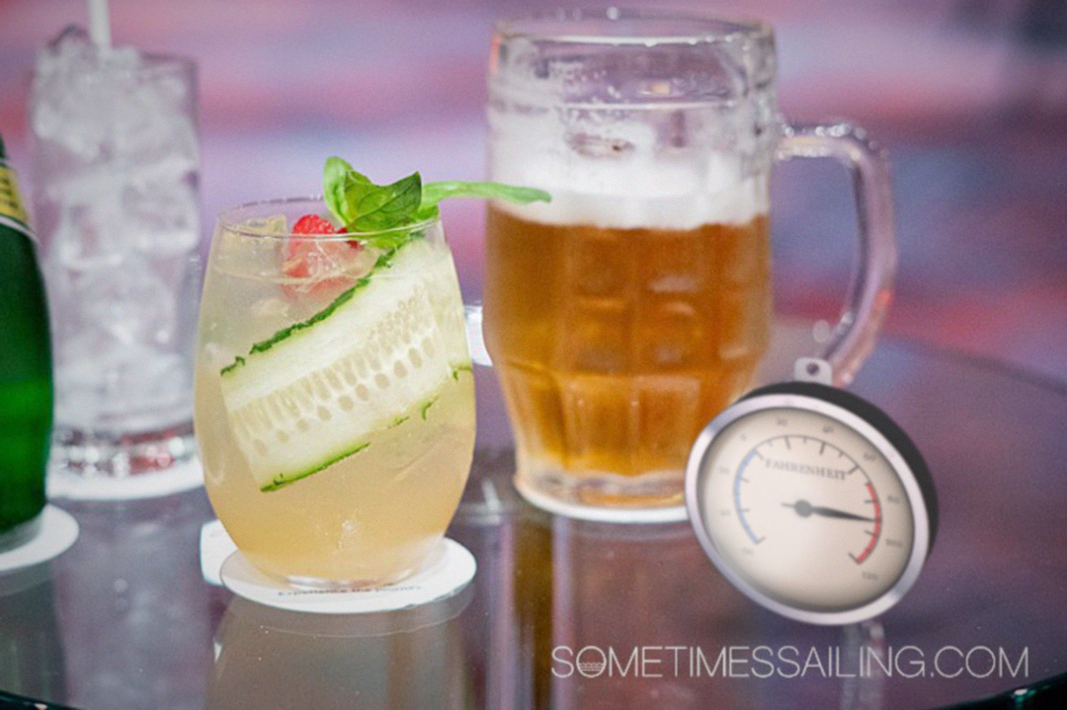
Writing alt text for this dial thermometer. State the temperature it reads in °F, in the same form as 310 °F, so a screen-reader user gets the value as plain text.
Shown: 90 °F
